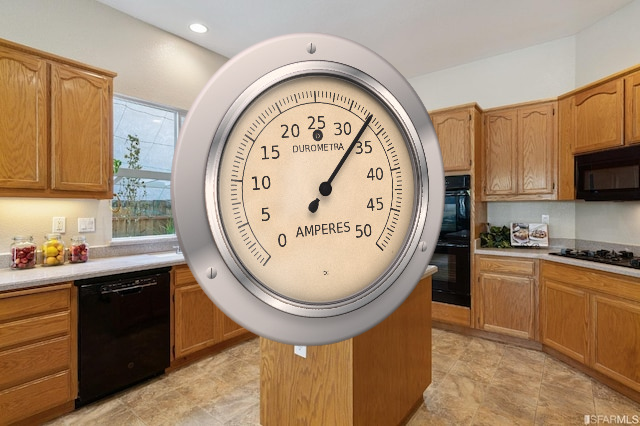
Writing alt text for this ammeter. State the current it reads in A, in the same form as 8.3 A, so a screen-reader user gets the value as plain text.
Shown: 32.5 A
